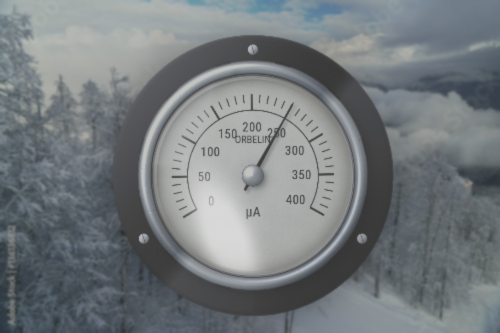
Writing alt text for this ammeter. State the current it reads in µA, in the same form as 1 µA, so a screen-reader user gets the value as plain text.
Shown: 250 µA
